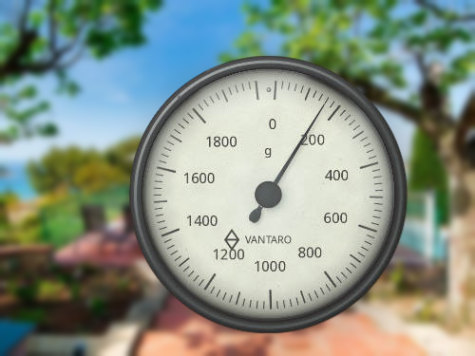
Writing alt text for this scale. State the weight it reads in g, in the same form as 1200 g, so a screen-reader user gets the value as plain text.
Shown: 160 g
